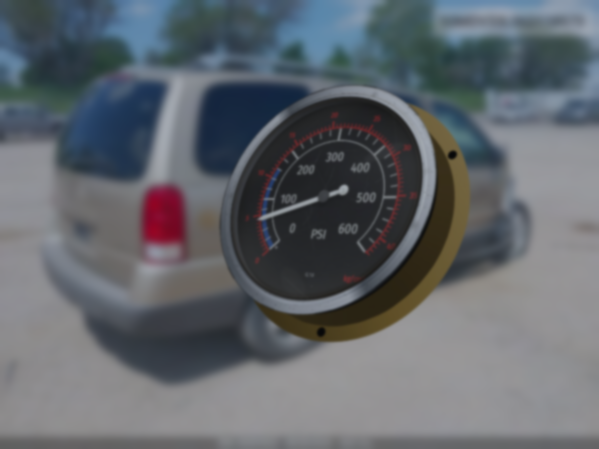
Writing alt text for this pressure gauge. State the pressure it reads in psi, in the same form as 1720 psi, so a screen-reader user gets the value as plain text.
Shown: 60 psi
